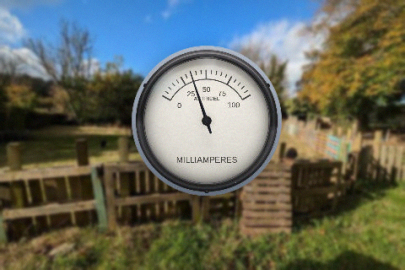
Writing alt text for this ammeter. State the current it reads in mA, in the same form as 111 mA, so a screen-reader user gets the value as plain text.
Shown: 35 mA
